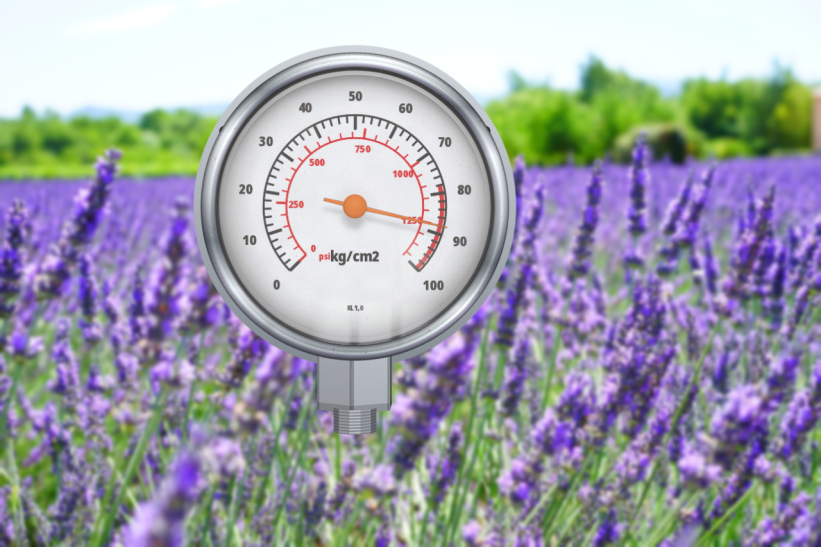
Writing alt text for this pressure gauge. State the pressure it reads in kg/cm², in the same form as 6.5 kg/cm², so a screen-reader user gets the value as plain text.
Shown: 88 kg/cm²
